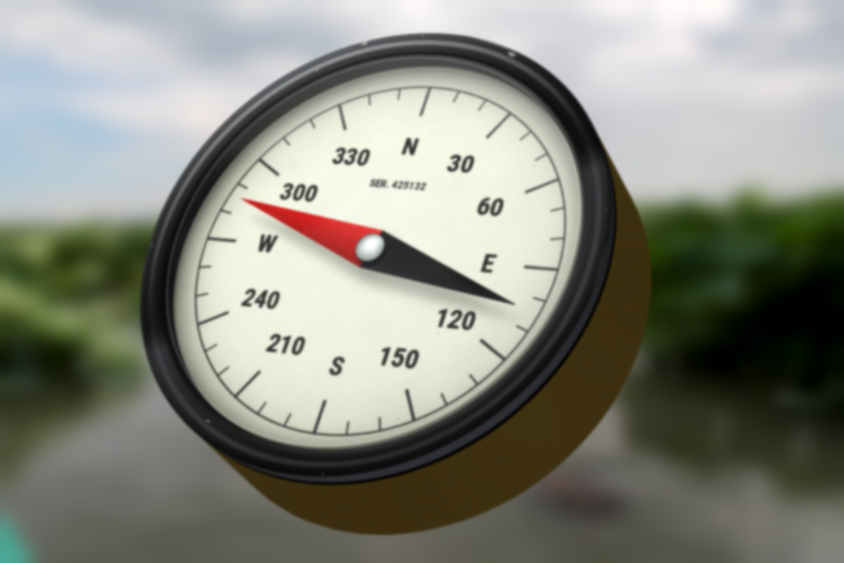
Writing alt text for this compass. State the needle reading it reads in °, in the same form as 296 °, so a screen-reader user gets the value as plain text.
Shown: 285 °
